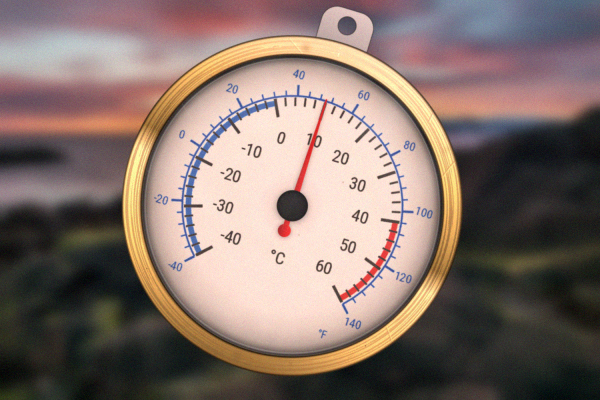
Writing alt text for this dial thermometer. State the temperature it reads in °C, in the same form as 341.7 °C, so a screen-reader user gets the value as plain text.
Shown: 10 °C
